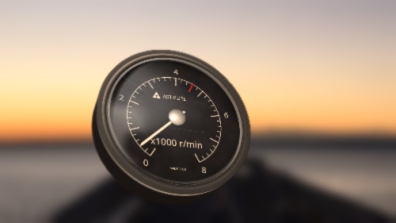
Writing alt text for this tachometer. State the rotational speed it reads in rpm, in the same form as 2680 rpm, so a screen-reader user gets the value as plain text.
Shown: 400 rpm
